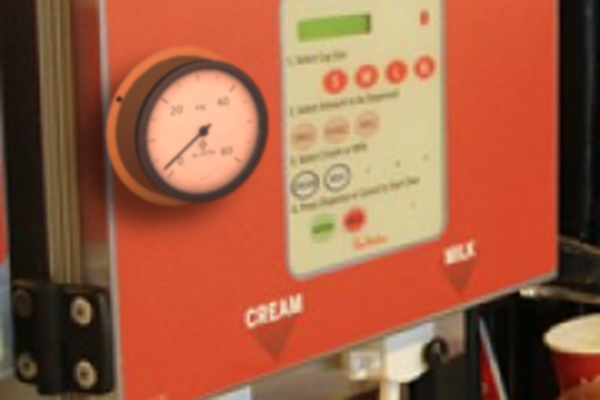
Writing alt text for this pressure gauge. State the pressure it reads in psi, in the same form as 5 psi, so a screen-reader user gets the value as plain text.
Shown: 2.5 psi
